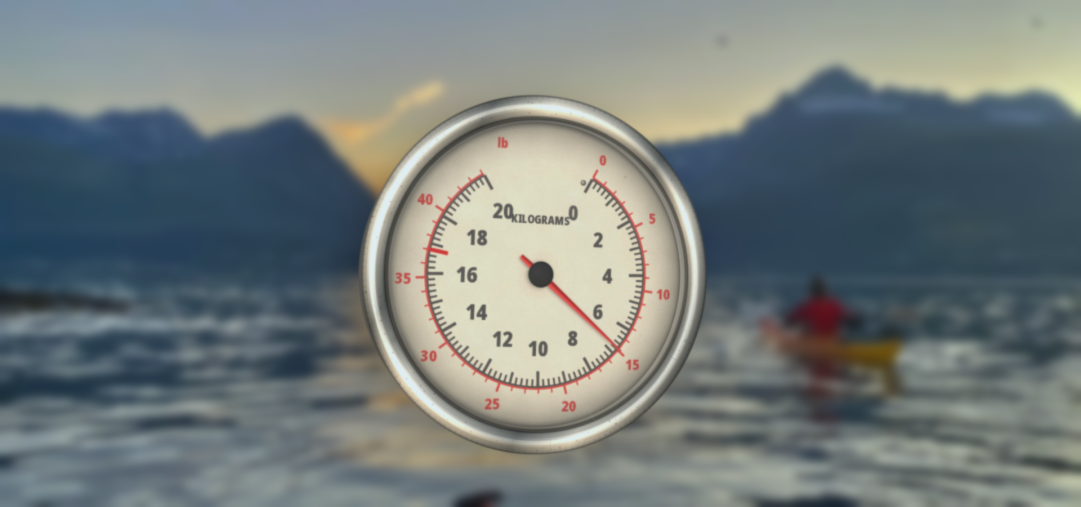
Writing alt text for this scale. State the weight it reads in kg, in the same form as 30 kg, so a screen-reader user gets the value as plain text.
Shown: 6.8 kg
